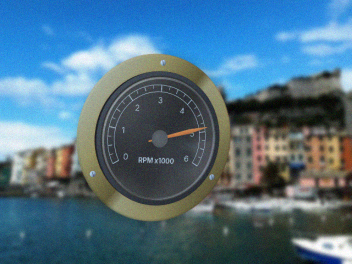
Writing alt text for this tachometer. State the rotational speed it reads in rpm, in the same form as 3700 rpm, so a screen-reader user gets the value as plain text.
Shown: 4875 rpm
